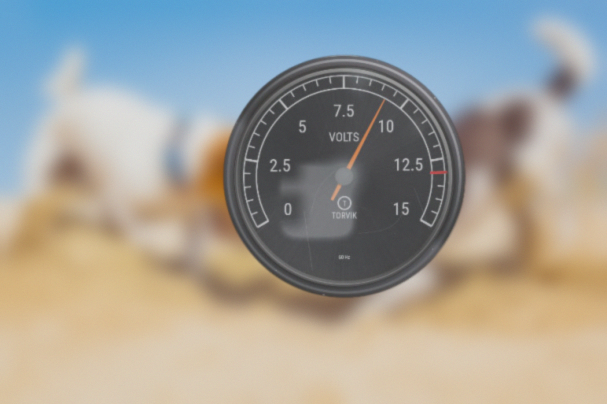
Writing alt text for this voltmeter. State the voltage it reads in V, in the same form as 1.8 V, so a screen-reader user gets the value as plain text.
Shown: 9.25 V
